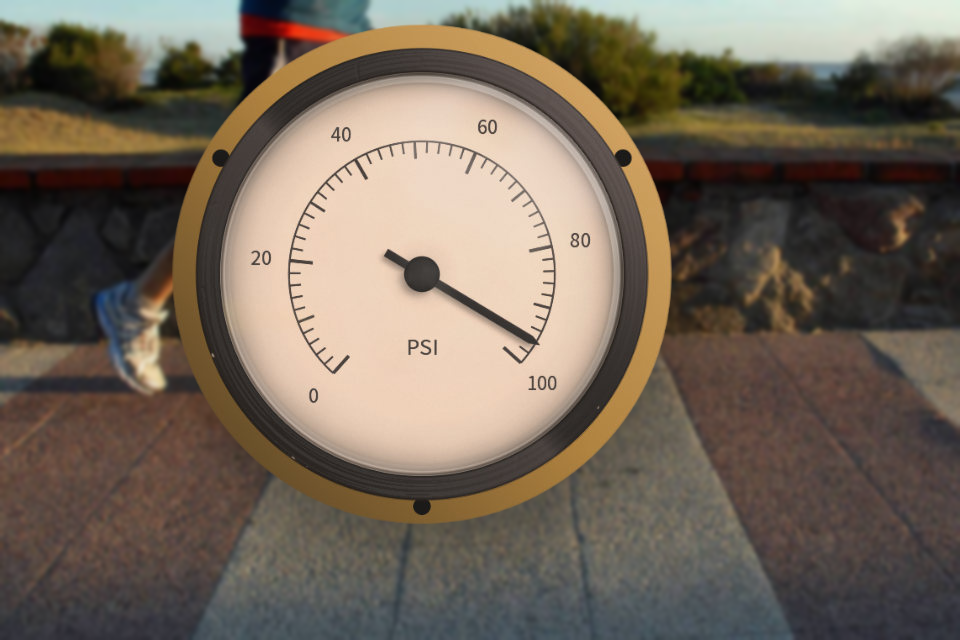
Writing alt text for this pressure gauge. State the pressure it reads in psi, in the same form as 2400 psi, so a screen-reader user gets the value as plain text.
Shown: 96 psi
